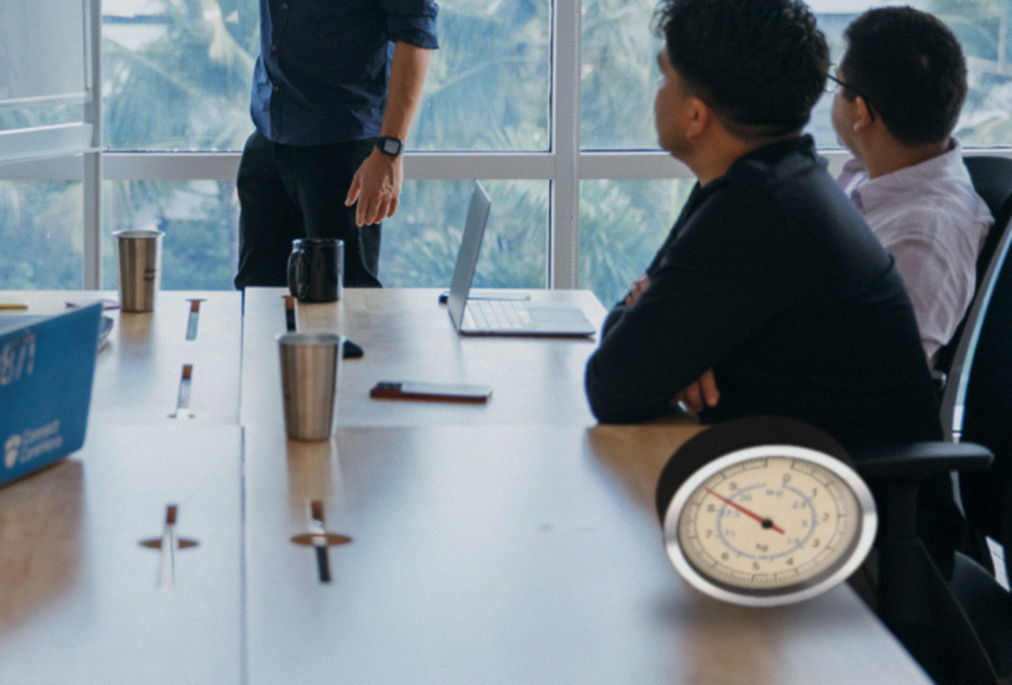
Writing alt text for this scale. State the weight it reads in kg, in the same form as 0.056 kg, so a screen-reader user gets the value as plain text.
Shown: 8.5 kg
